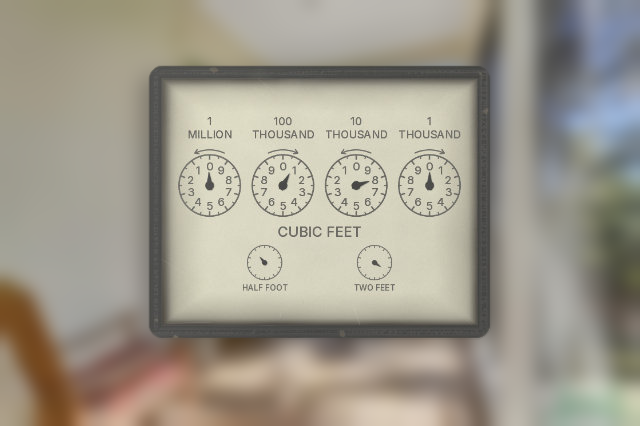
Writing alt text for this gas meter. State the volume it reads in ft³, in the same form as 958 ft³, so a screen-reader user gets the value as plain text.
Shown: 8000 ft³
